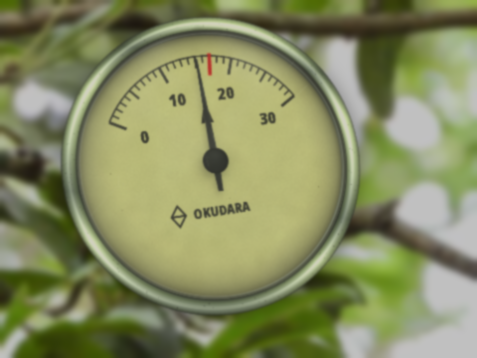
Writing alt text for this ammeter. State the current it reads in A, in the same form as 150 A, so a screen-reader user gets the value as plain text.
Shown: 15 A
